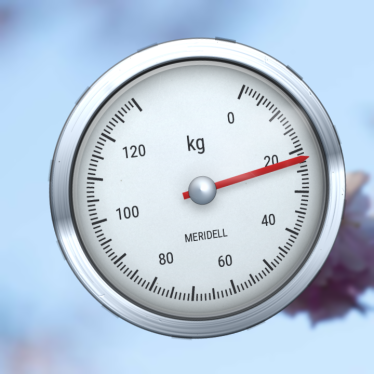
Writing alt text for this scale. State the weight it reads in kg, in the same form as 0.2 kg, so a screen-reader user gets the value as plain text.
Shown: 22 kg
